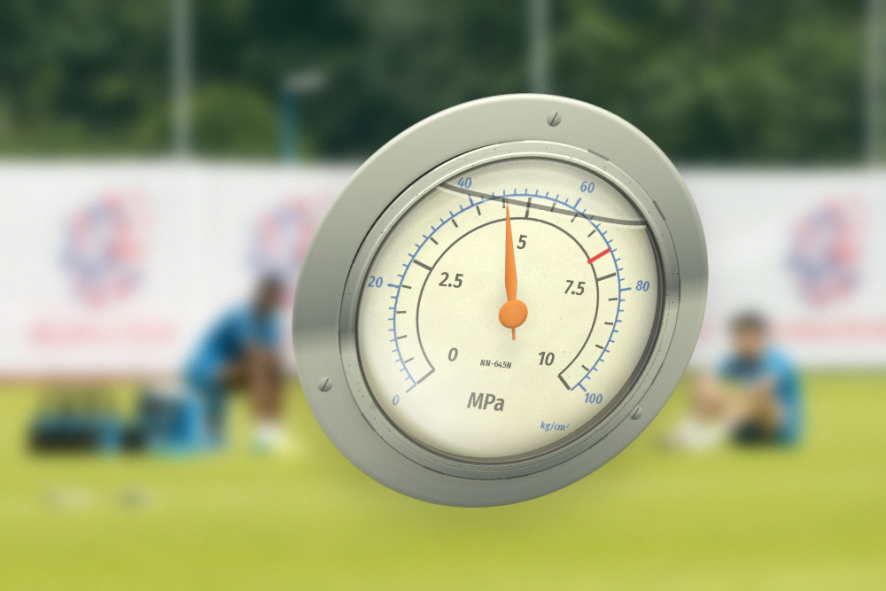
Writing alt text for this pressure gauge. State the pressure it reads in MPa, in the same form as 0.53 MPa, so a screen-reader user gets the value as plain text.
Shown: 4.5 MPa
